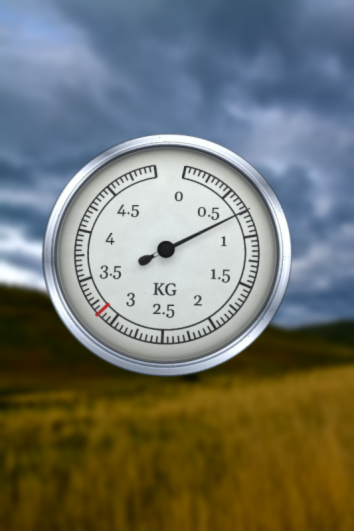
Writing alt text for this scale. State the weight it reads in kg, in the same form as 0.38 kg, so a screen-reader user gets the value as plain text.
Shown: 0.75 kg
